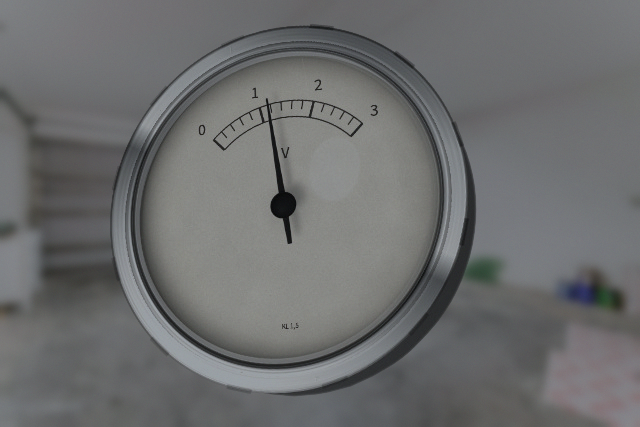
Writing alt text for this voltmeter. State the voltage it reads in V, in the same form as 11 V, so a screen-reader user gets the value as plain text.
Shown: 1.2 V
